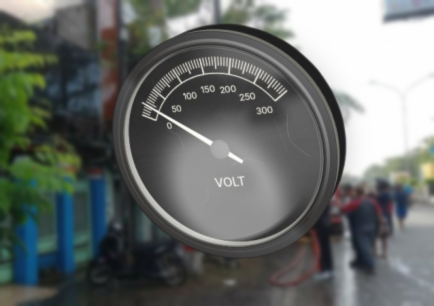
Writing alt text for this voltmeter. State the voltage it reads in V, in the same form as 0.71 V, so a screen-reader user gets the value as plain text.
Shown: 25 V
